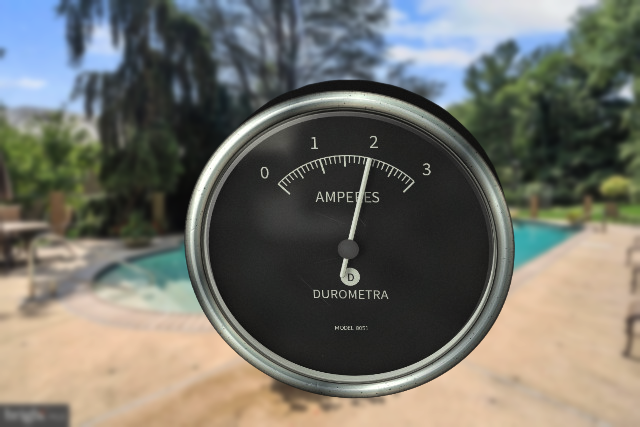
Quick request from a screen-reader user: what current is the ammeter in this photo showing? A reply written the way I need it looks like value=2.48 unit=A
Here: value=2 unit=A
